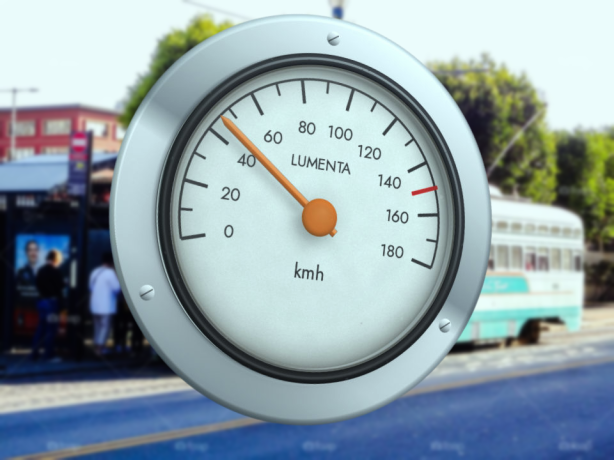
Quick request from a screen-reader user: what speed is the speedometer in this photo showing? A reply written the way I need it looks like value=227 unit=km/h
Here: value=45 unit=km/h
